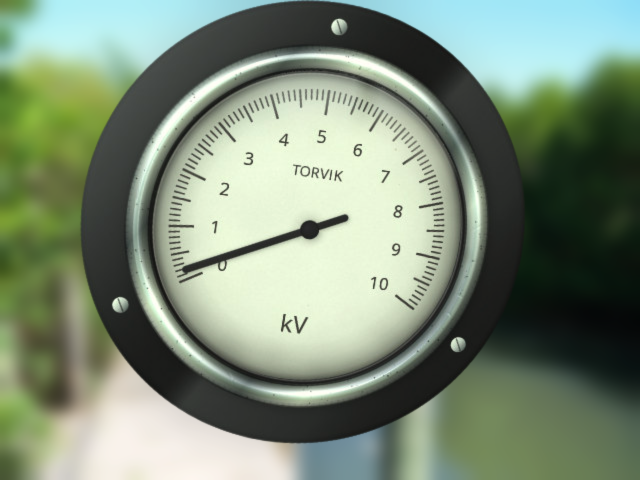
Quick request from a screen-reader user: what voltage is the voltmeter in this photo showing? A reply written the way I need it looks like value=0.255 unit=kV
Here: value=0.2 unit=kV
